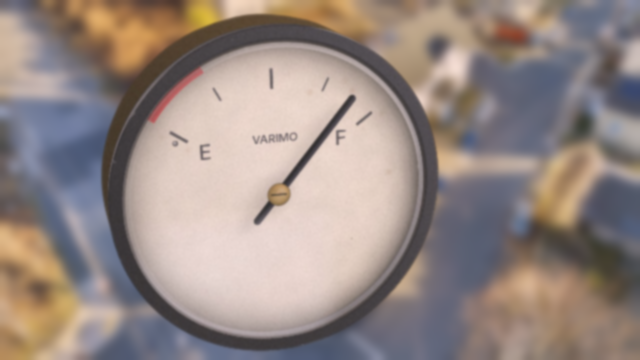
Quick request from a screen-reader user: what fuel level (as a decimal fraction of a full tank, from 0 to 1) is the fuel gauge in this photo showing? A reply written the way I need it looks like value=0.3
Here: value=0.875
